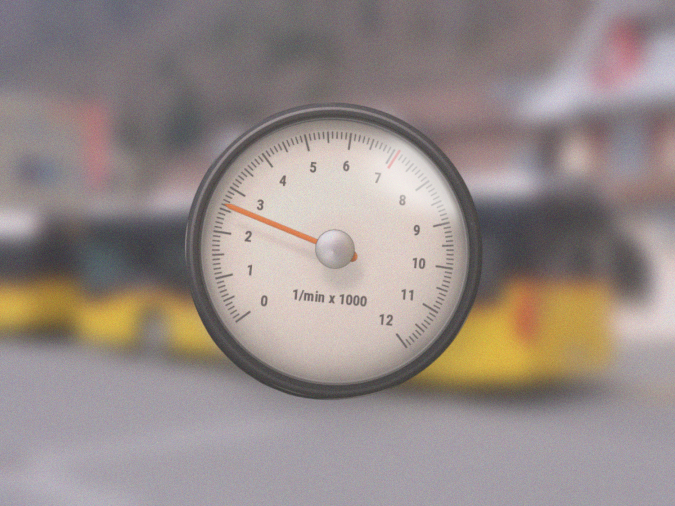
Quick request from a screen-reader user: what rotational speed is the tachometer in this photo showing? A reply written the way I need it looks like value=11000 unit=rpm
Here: value=2600 unit=rpm
